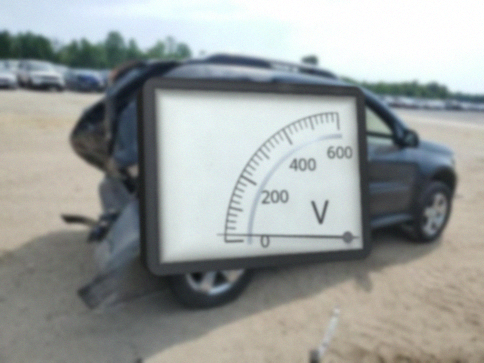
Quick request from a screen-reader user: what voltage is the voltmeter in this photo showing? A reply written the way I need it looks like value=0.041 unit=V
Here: value=20 unit=V
